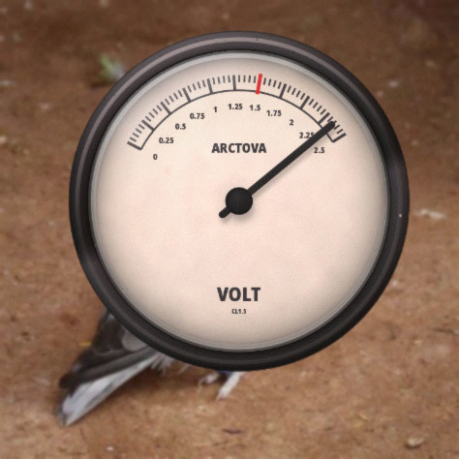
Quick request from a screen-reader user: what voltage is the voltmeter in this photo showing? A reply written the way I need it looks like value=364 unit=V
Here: value=2.35 unit=V
